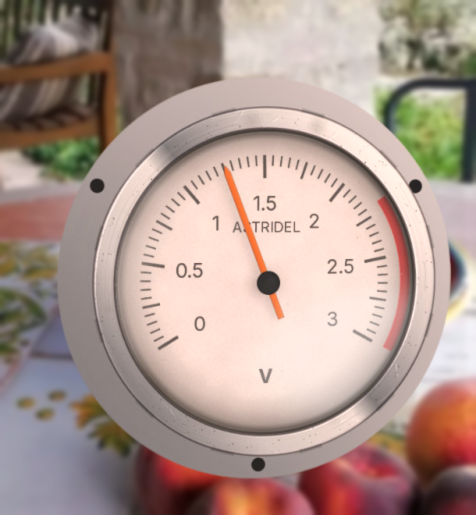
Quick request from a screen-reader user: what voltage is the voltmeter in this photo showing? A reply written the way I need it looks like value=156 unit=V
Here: value=1.25 unit=V
